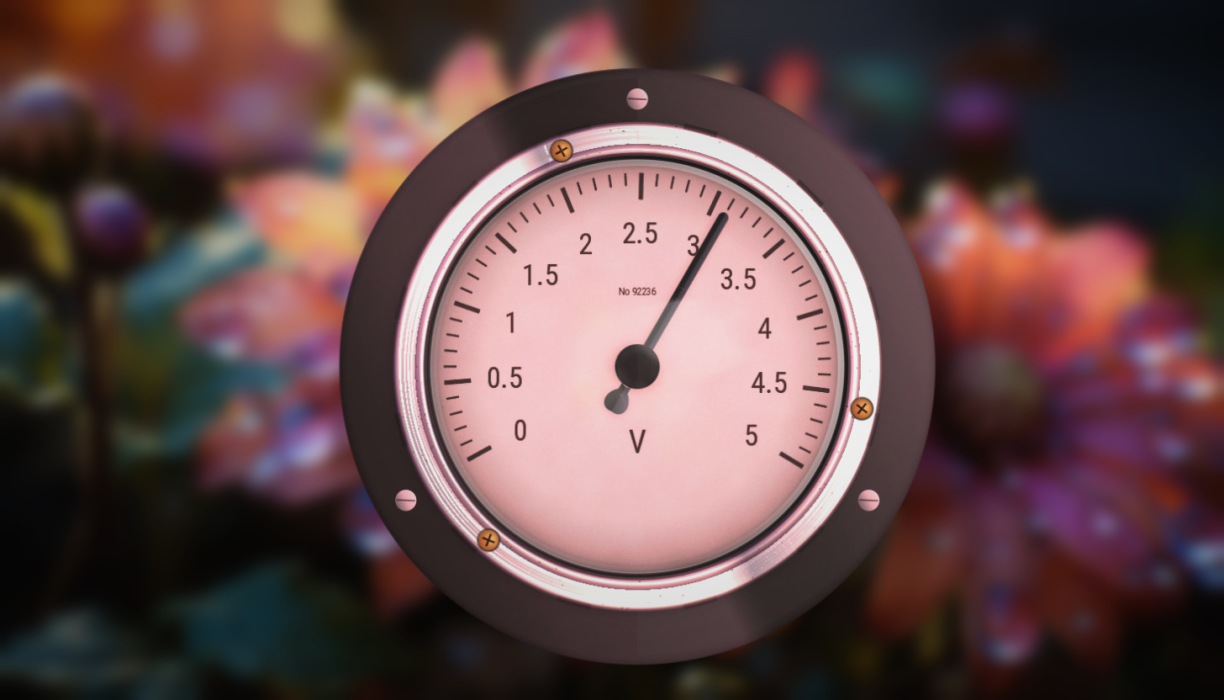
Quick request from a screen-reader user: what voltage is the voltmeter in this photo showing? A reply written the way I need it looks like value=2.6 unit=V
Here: value=3.1 unit=V
